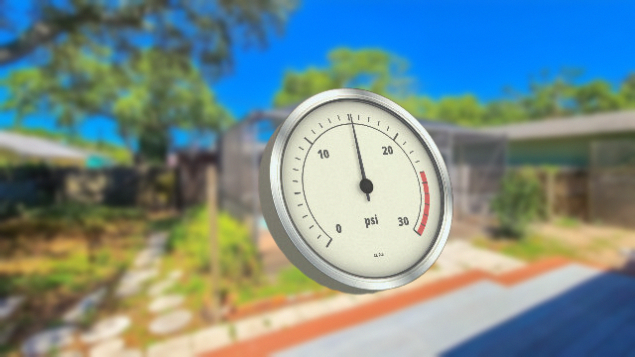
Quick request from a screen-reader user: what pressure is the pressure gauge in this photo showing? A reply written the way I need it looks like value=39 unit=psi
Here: value=15 unit=psi
